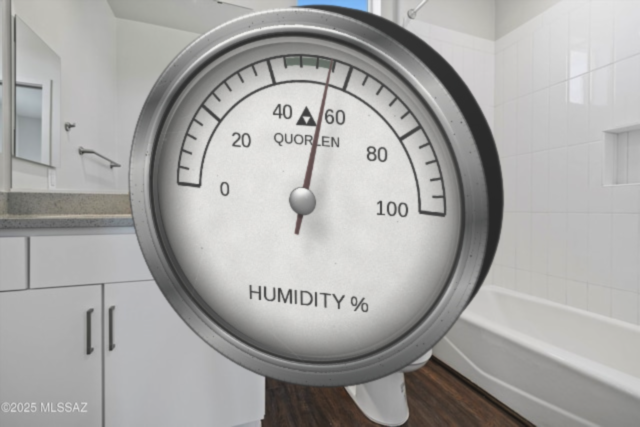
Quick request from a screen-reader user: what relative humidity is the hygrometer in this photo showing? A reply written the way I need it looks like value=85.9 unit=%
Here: value=56 unit=%
